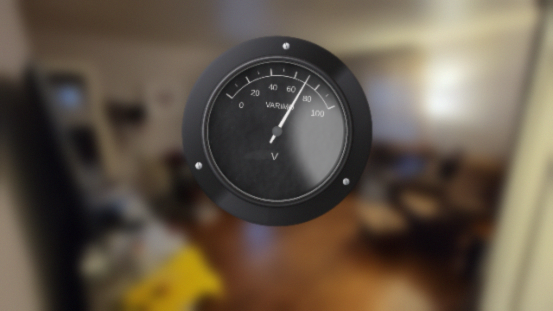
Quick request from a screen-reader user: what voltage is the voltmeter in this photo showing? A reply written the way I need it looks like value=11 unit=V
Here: value=70 unit=V
